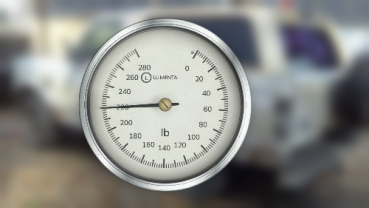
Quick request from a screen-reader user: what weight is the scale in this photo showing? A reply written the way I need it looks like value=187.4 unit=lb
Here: value=220 unit=lb
